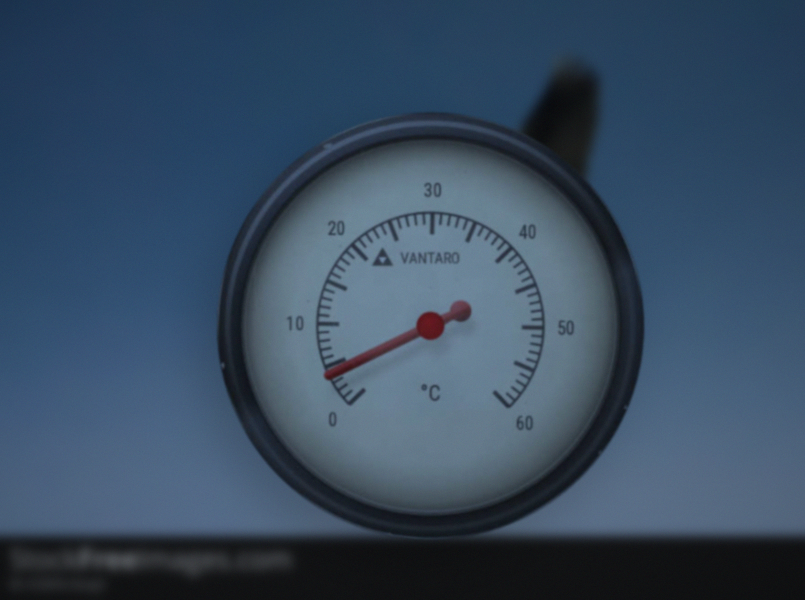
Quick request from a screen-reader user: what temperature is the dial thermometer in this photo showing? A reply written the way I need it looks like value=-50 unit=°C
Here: value=4 unit=°C
